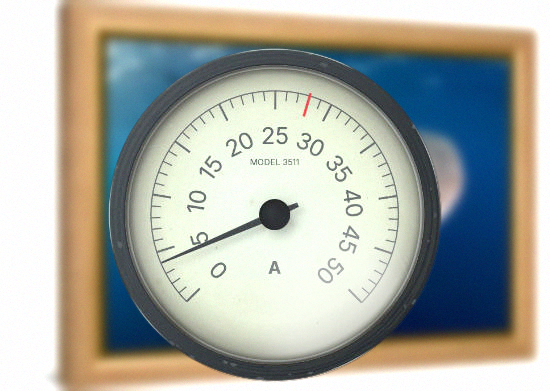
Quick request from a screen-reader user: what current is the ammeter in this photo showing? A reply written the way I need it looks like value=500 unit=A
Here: value=4 unit=A
